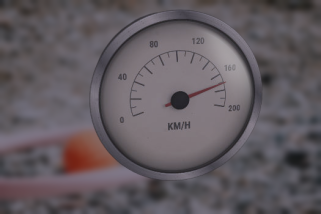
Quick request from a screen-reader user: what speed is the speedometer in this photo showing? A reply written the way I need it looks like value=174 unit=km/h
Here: value=170 unit=km/h
